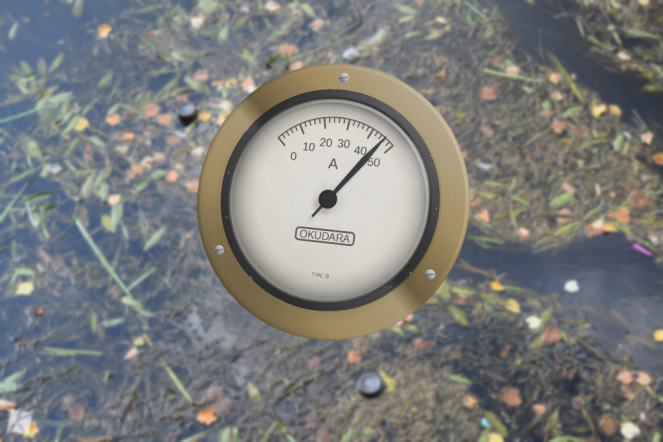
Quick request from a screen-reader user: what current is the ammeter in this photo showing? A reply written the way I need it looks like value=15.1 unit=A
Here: value=46 unit=A
